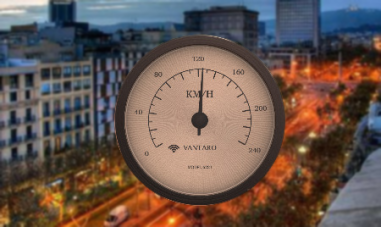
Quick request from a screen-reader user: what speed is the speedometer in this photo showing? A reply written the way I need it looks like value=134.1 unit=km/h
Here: value=125 unit=km/h
